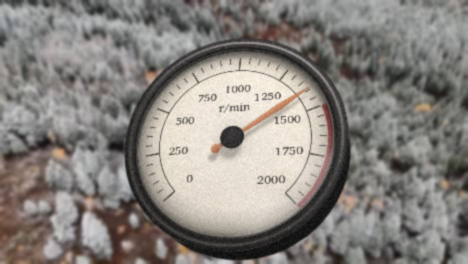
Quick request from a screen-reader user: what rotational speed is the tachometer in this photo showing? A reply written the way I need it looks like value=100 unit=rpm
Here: value=1400 unit=rpm
